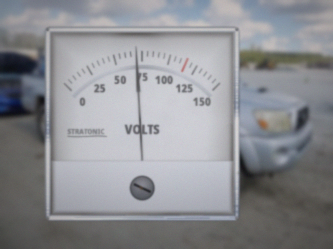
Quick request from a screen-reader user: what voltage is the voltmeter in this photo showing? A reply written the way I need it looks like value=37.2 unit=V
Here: value=70 unit=V
